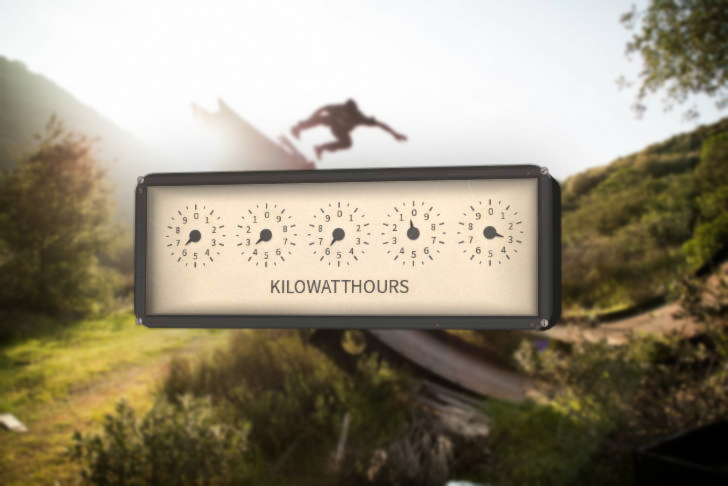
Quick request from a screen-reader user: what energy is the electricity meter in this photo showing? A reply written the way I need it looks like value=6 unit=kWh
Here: value=63603 unit=kWh
